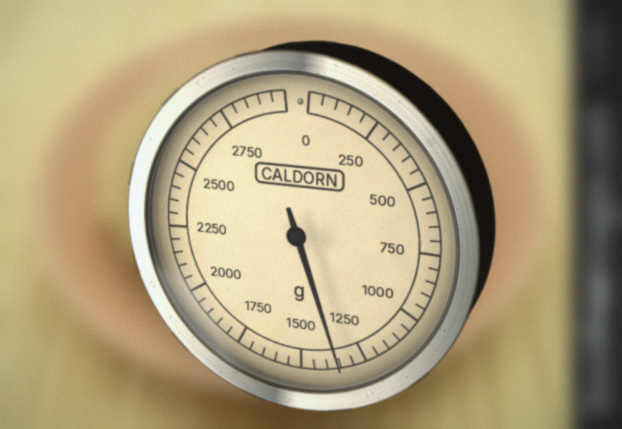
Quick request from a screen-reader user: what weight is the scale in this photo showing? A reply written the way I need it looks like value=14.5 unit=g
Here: value=1350 unit=g
